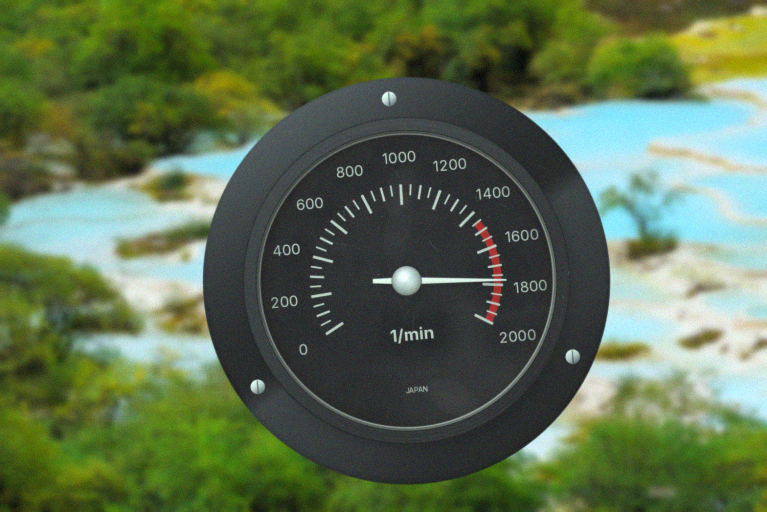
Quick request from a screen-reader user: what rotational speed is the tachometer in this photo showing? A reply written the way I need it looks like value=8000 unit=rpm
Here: value=1775 unit=rpm
